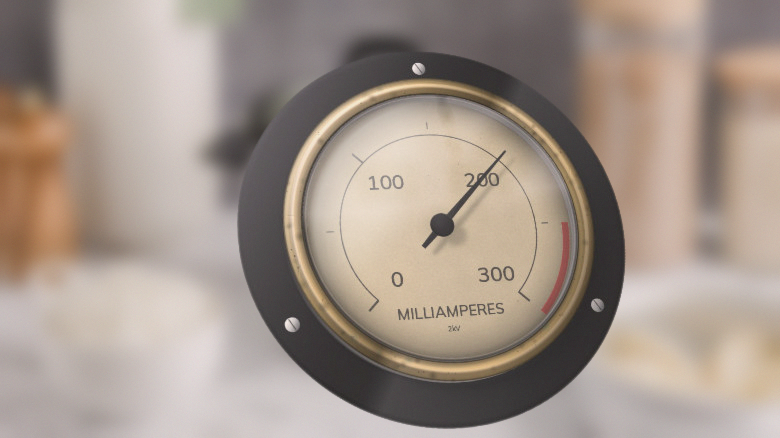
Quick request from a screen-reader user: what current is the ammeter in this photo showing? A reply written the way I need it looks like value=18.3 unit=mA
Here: value=200 unit=mA
